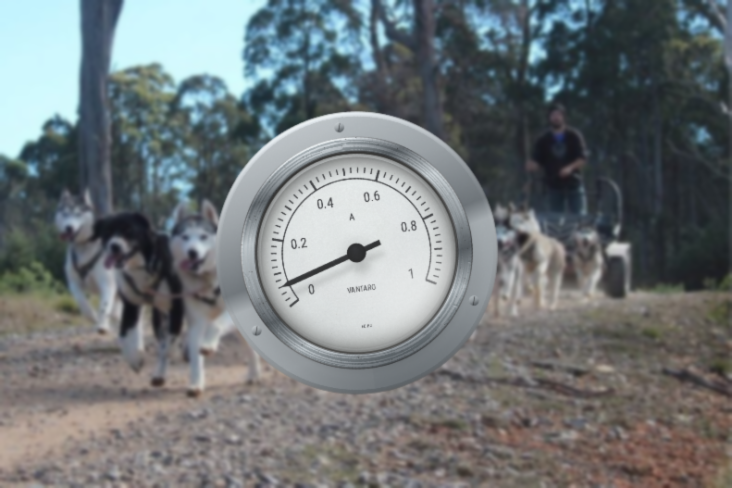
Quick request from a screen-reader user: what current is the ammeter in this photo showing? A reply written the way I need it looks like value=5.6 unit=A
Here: value=0.06 unit=A
